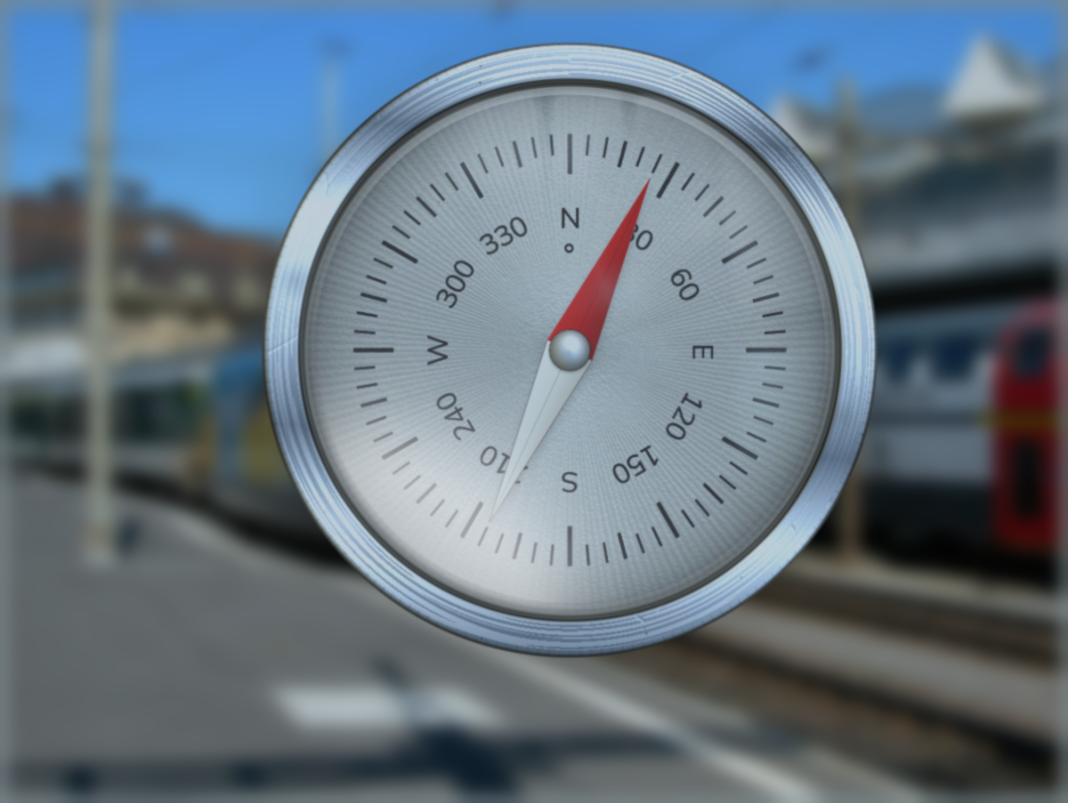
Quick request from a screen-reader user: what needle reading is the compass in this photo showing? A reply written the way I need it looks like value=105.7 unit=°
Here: value=25 unit=°
